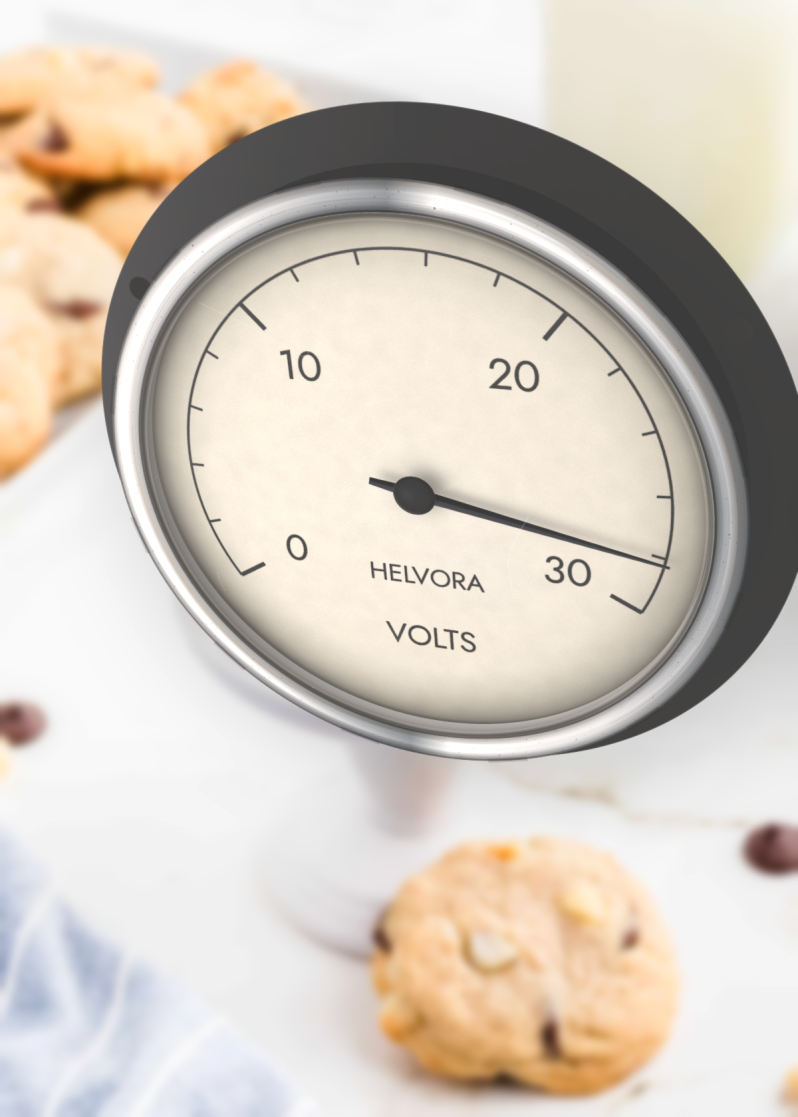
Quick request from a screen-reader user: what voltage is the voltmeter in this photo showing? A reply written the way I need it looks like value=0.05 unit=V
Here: value=28 unit=V
